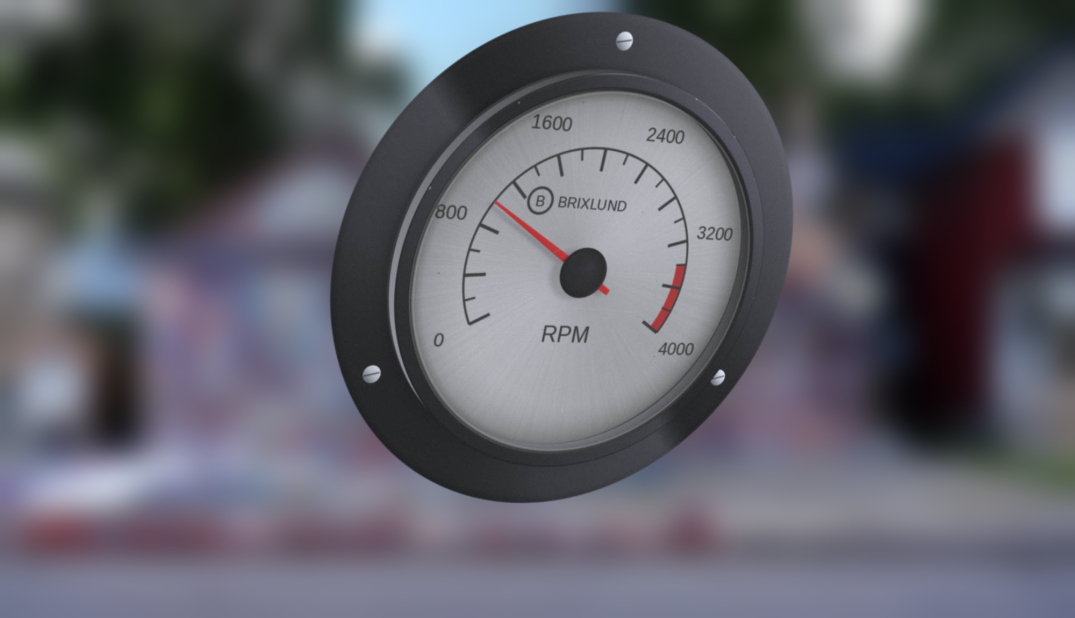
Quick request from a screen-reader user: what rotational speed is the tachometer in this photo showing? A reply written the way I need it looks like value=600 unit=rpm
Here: value=1000 unit=rpm
